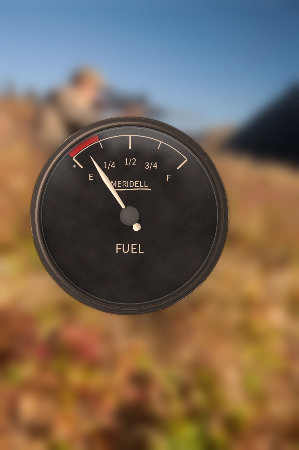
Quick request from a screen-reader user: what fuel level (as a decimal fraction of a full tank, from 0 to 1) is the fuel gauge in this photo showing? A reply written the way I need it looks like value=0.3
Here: value=0.125
